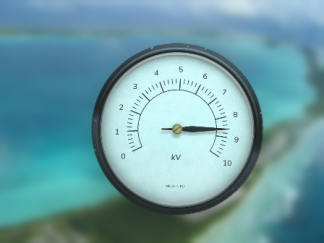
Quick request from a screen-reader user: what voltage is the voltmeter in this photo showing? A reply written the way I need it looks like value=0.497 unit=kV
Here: value=8.6 unit=kV
